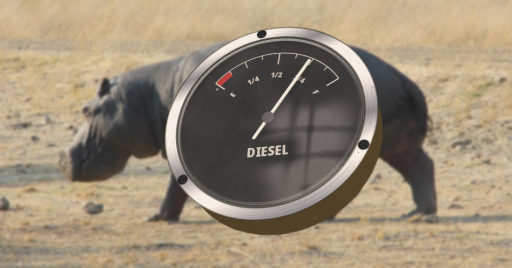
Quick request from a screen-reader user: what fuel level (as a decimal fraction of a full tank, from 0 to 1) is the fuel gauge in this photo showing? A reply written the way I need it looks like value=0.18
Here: value=0.75
